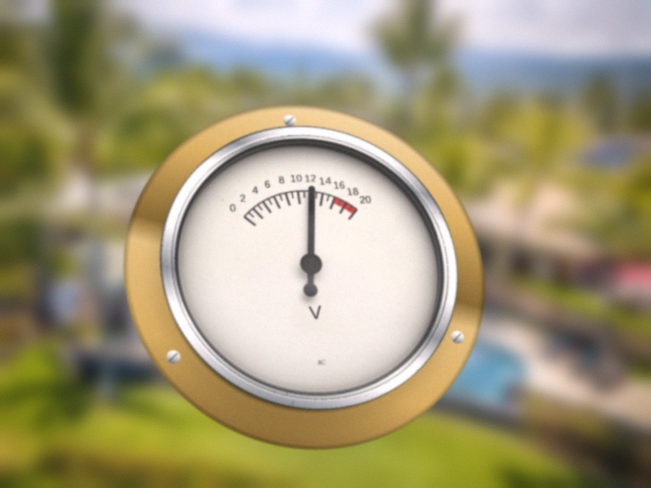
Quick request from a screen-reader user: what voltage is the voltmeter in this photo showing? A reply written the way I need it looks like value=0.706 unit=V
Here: value=12 unit=V
